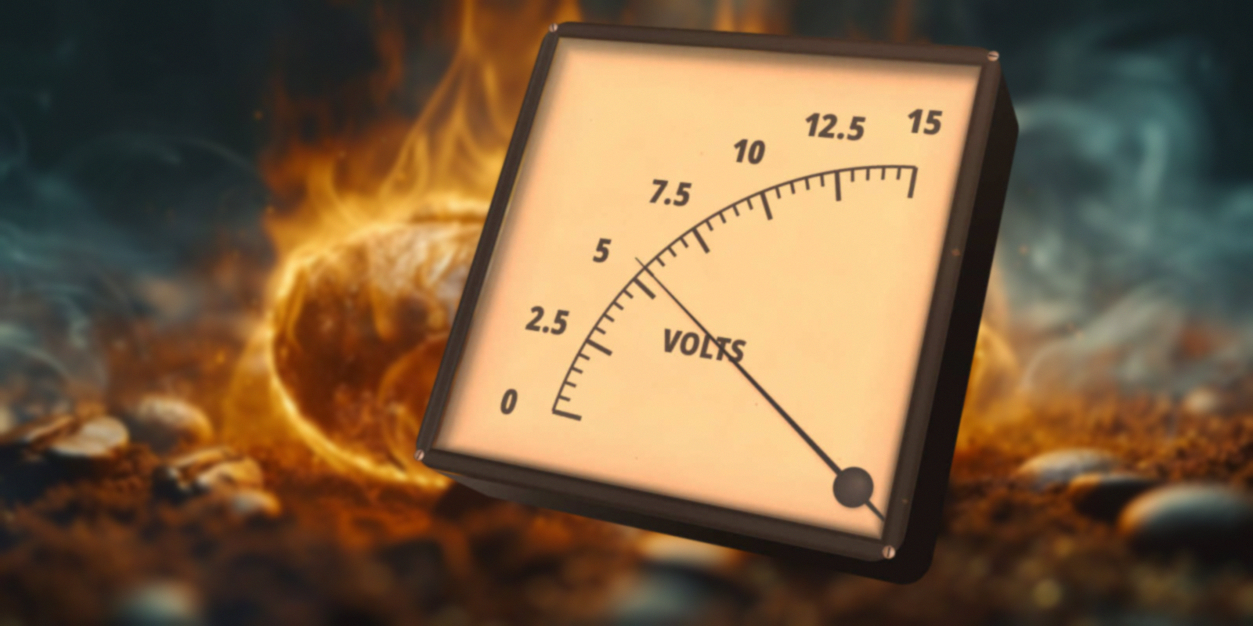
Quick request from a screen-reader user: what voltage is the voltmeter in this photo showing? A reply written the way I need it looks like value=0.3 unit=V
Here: value=5.5 unit=V
